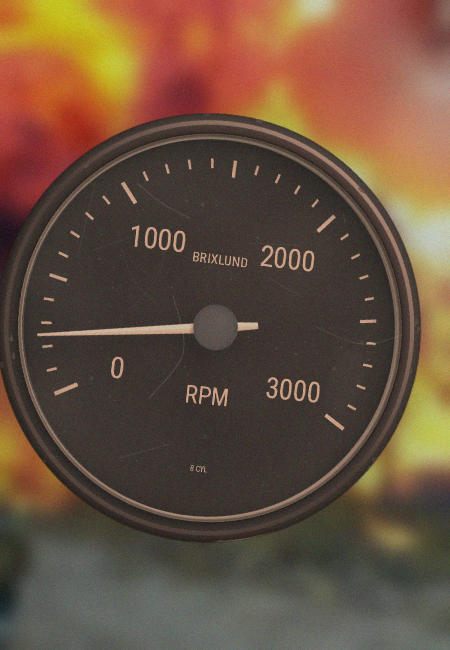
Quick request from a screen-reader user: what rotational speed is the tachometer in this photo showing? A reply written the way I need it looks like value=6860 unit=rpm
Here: value=250 unit=rpm
